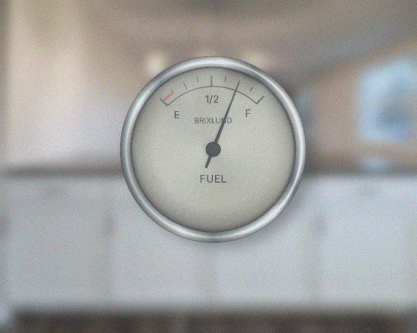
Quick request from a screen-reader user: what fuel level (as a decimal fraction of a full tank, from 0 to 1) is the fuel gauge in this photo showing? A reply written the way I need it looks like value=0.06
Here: value=0.75
